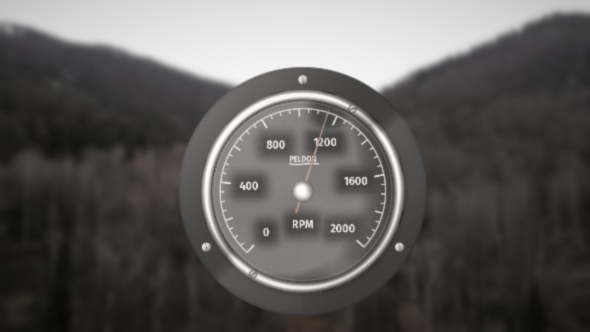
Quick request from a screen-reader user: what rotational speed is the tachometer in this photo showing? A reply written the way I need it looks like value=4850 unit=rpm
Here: value=1150 unit=rpm
